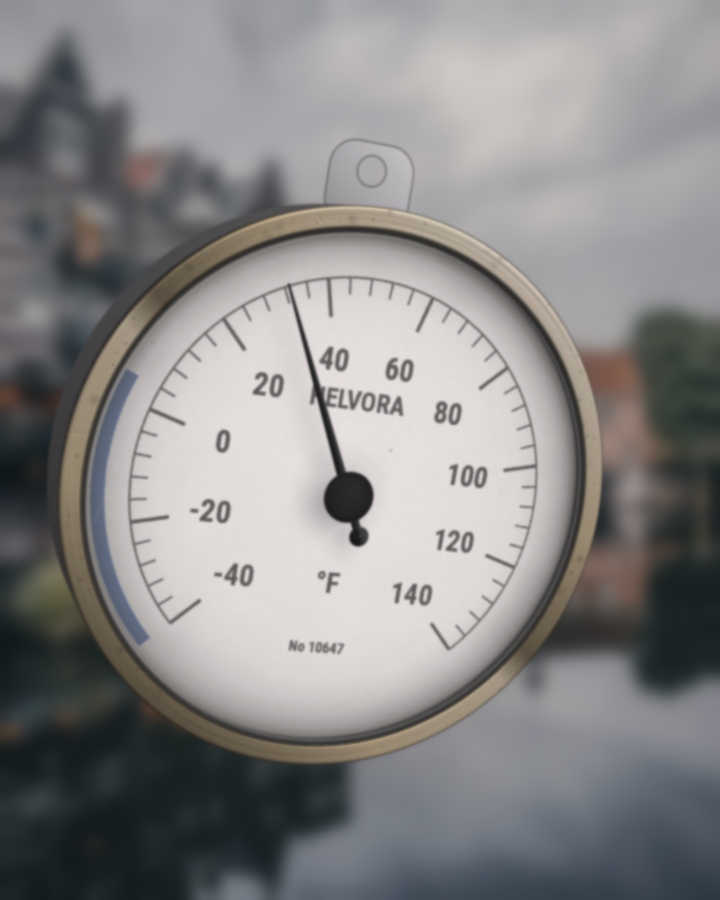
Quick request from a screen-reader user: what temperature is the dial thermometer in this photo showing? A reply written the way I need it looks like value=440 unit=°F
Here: value=32 unit=°F
